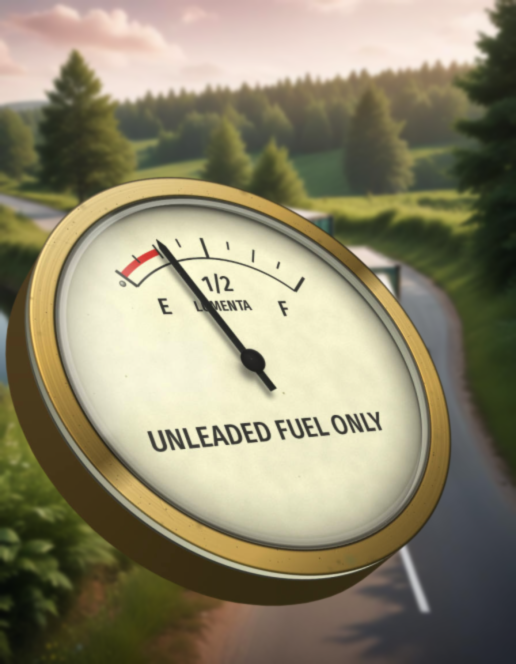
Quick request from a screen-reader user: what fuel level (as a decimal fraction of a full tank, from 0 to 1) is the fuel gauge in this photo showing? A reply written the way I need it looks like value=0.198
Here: value=0.25
